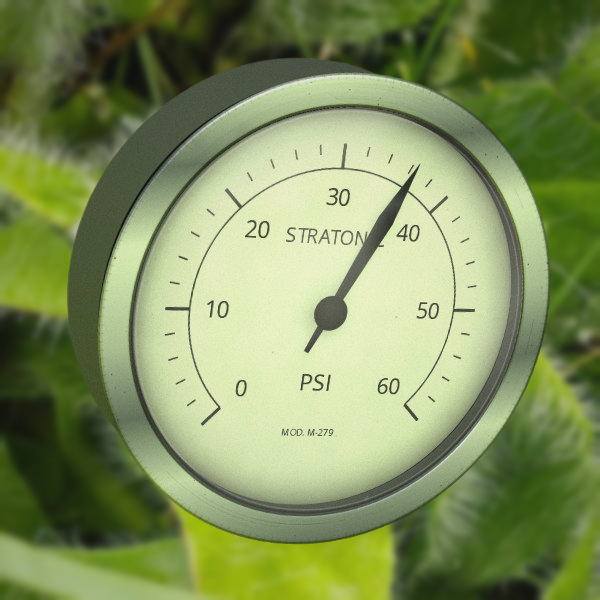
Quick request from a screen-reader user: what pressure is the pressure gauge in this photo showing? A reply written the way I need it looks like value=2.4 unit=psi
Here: value=36 unit=psi
